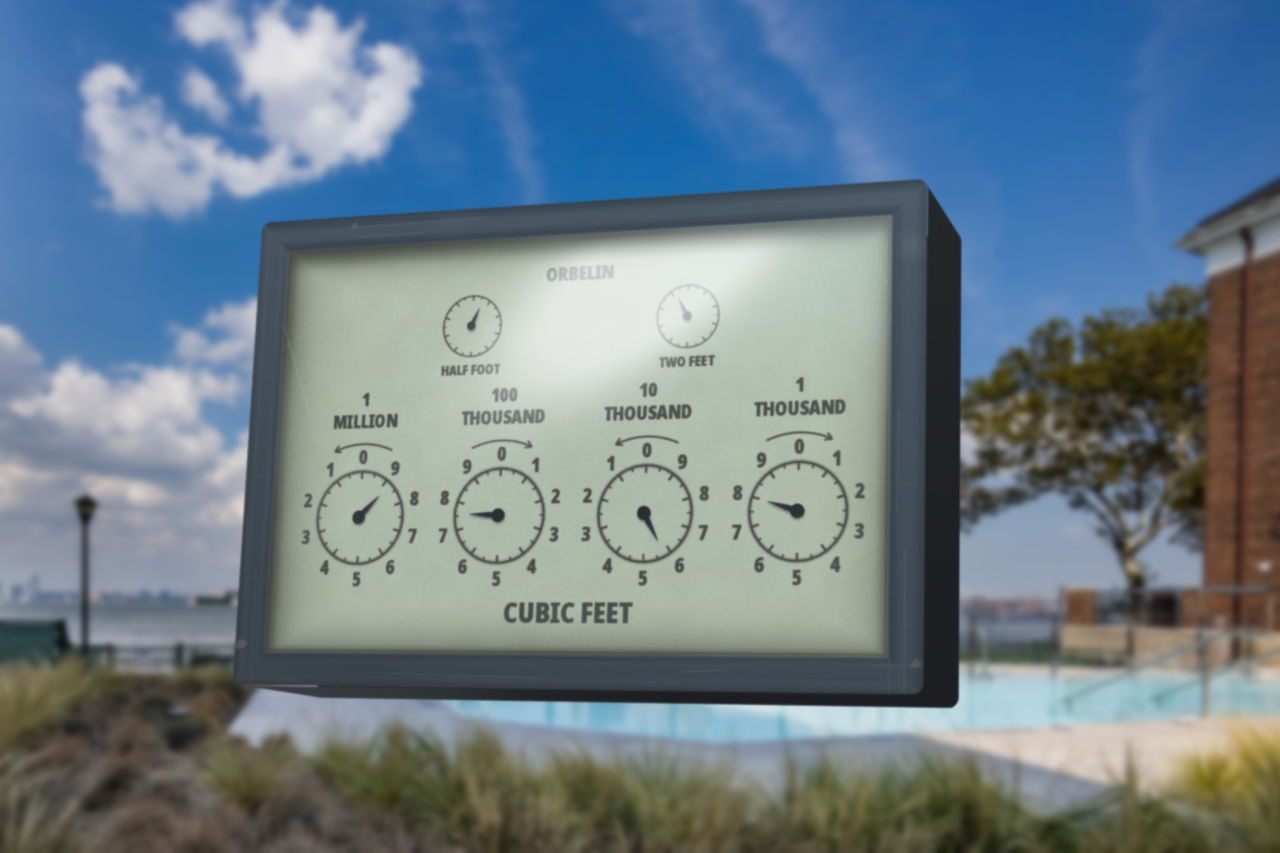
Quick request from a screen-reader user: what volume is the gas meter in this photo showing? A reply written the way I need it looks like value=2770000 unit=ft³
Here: value=875800 unit=ft³
